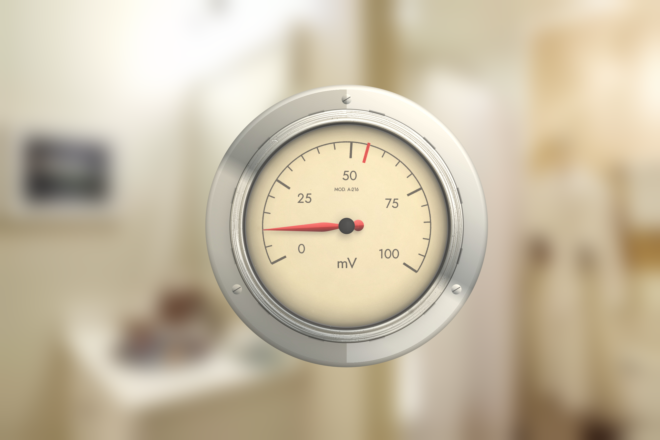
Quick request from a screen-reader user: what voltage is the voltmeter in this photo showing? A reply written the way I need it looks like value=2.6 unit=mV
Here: value=10 unit=mV
